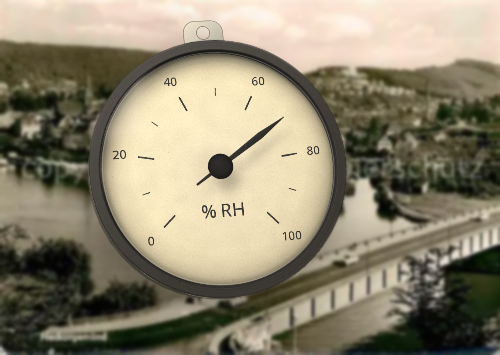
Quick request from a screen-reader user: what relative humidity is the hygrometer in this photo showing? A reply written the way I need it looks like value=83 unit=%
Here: value=70 unit=%
